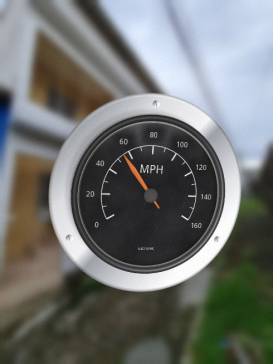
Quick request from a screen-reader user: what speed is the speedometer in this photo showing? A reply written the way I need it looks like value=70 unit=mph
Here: value=55 unit=mph
